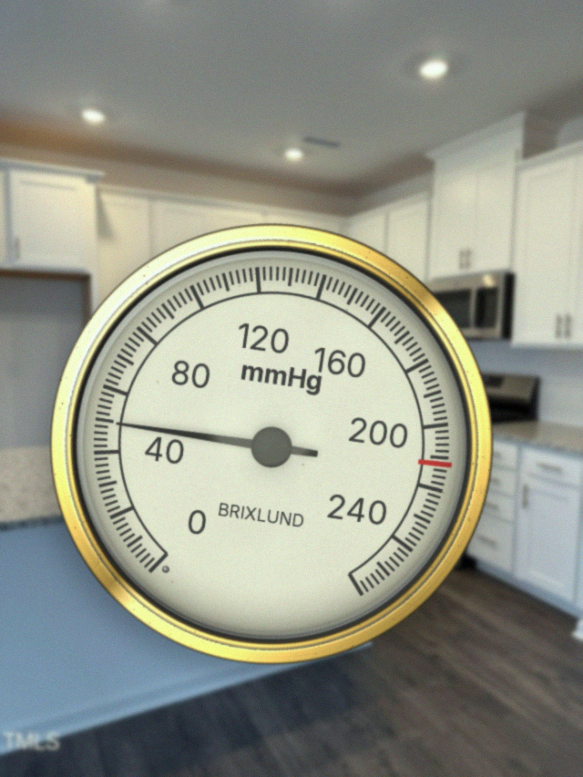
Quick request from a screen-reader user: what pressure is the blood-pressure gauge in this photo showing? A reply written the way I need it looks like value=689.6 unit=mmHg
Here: value=50 unit=mmHg
